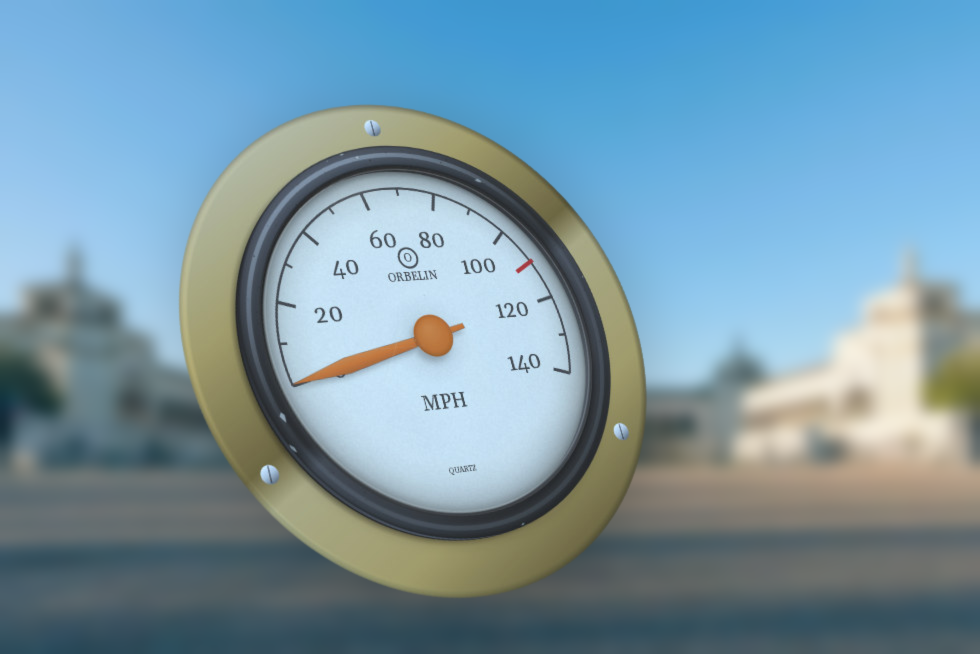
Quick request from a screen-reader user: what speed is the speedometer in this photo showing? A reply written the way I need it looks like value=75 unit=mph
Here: value=0 unit=mph
